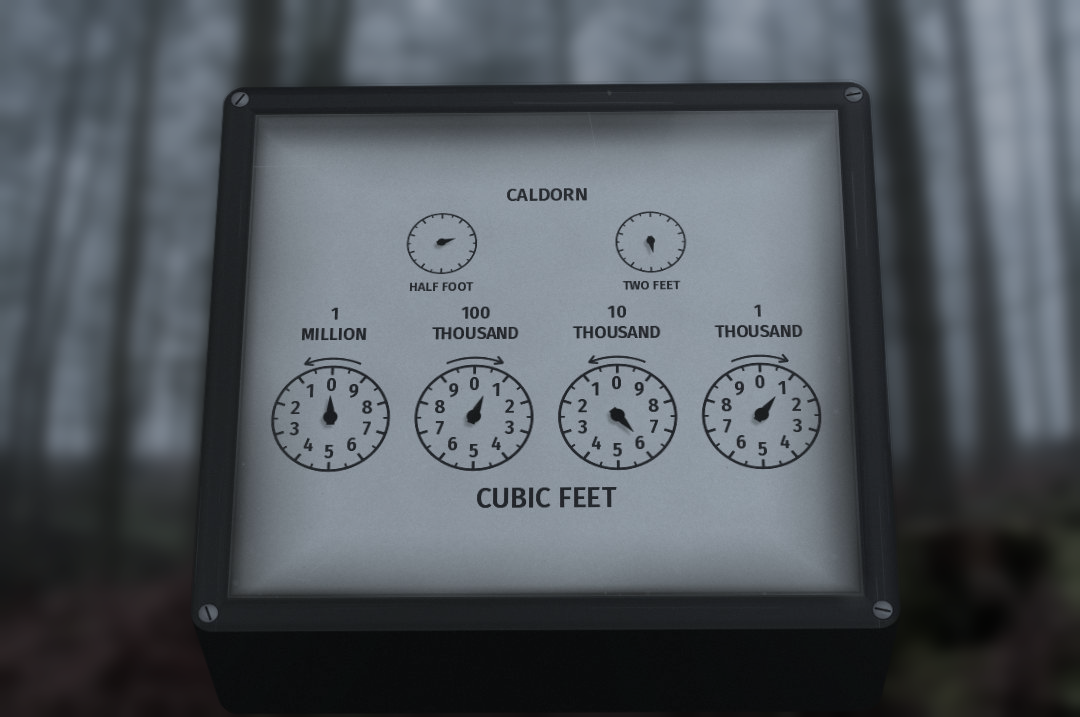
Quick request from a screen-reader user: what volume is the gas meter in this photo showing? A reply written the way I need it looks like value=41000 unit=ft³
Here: value=6100 unit=ft³
